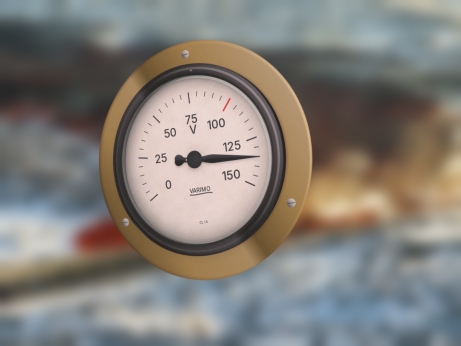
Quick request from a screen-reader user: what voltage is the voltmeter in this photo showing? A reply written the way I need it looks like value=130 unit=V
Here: value=135 unit=V
